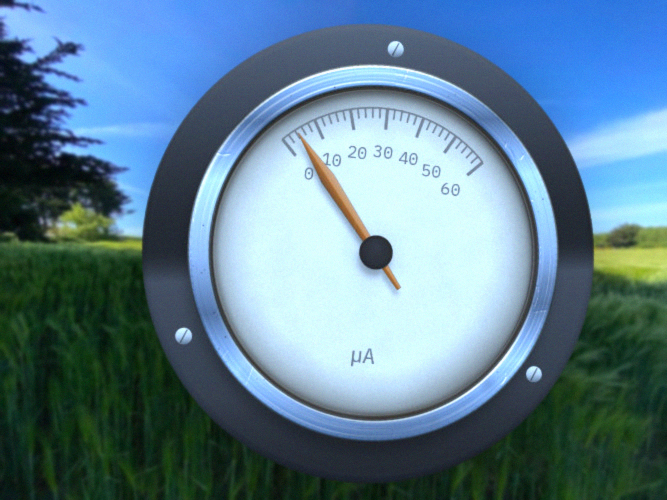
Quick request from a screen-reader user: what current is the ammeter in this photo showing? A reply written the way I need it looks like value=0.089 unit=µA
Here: value=4 unit=µA
